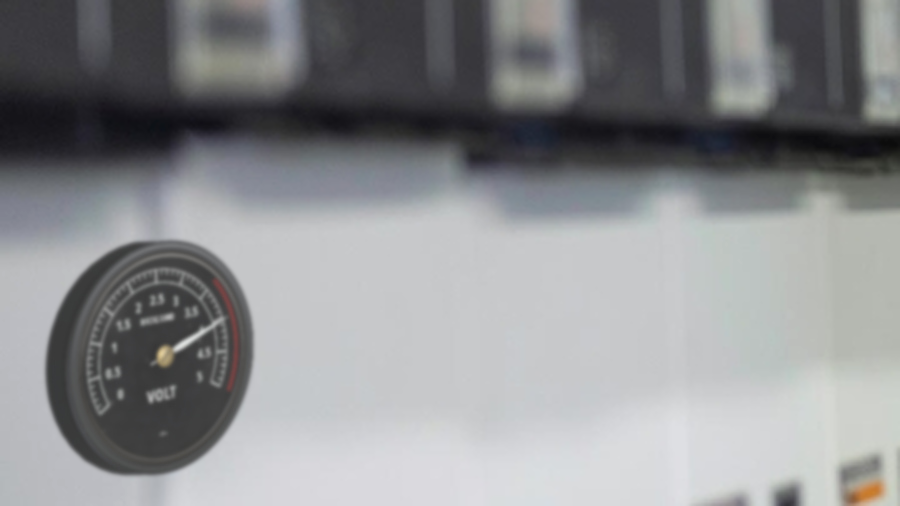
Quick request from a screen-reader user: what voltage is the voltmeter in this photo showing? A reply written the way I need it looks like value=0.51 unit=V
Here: value=4 unit=V
